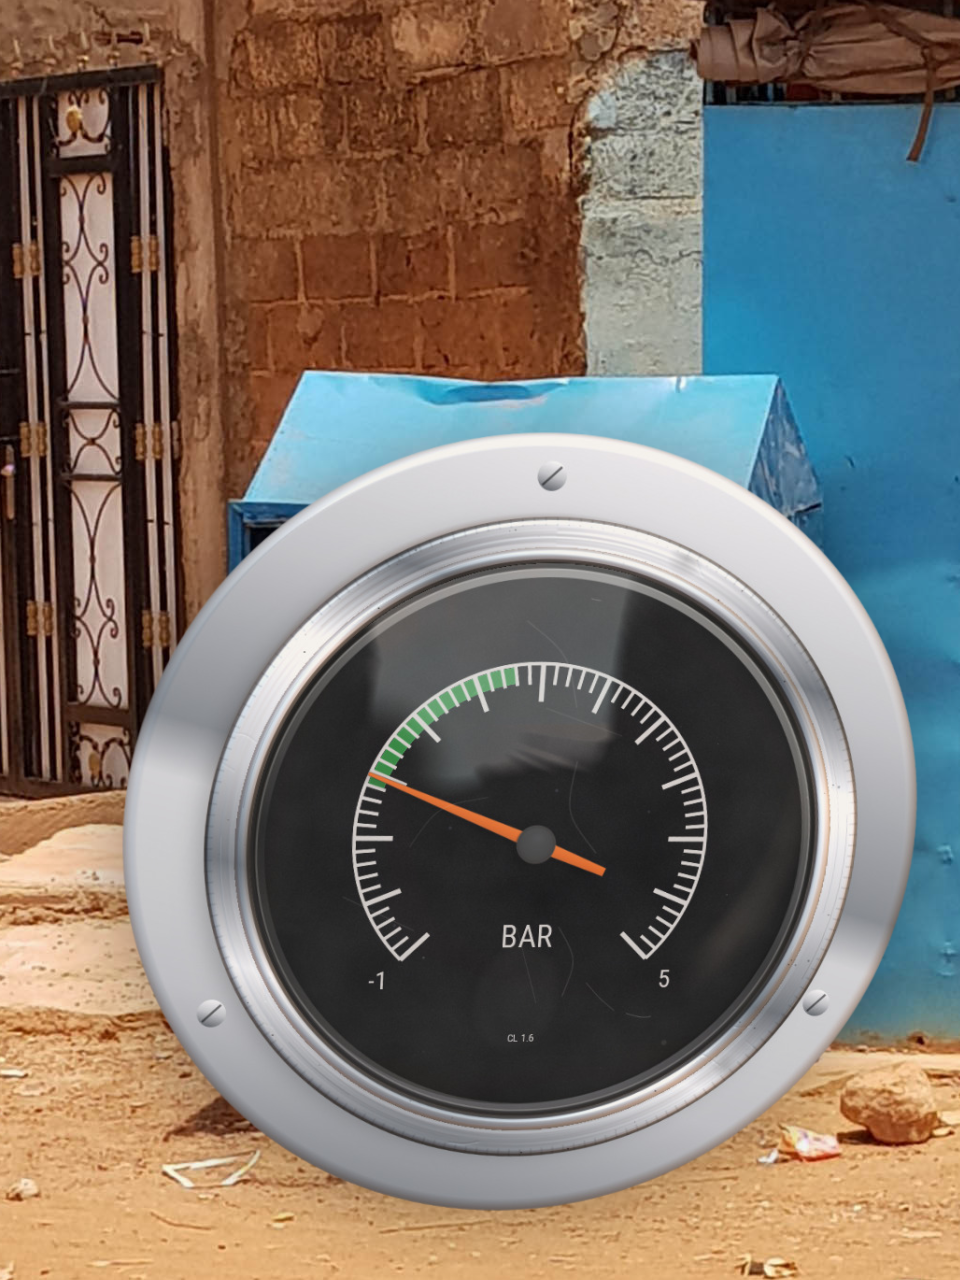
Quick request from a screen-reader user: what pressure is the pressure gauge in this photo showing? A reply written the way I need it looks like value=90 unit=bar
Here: value=0.5 unit=bar
